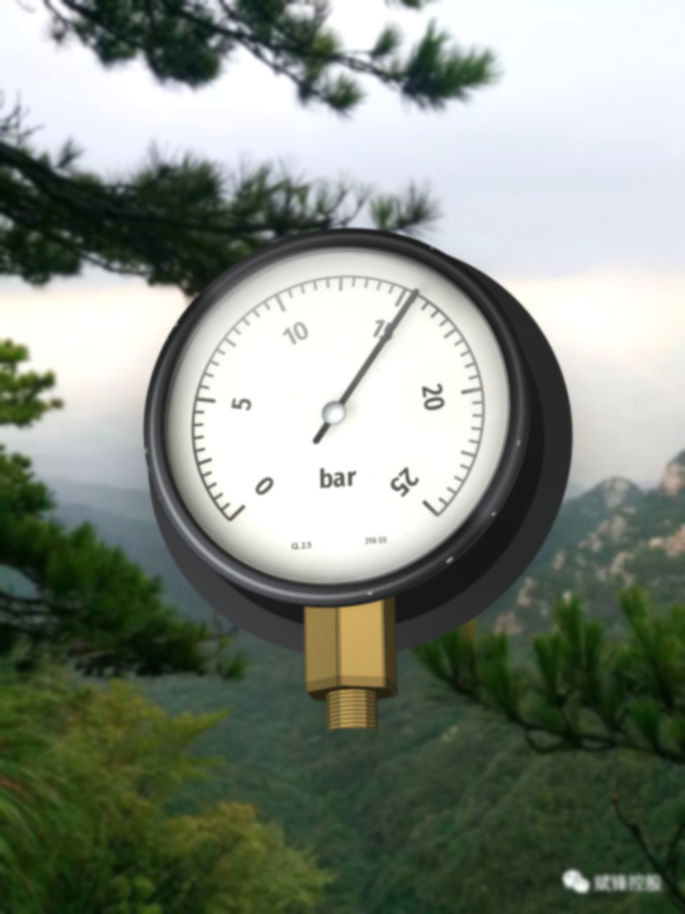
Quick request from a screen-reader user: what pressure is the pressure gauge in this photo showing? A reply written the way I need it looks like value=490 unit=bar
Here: value=15.5 unit=bar
